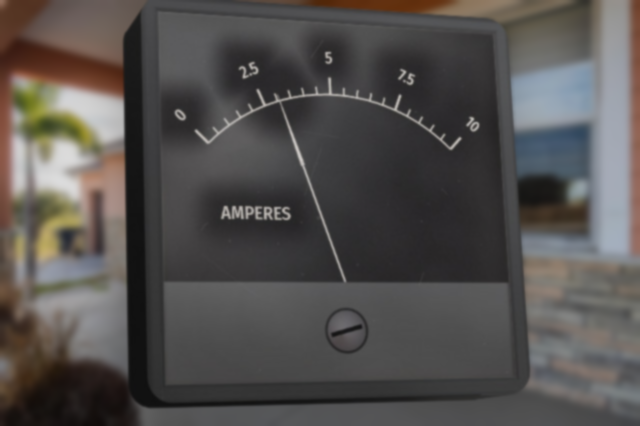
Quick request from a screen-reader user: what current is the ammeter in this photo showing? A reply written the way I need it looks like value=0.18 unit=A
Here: value=3 unit=A
